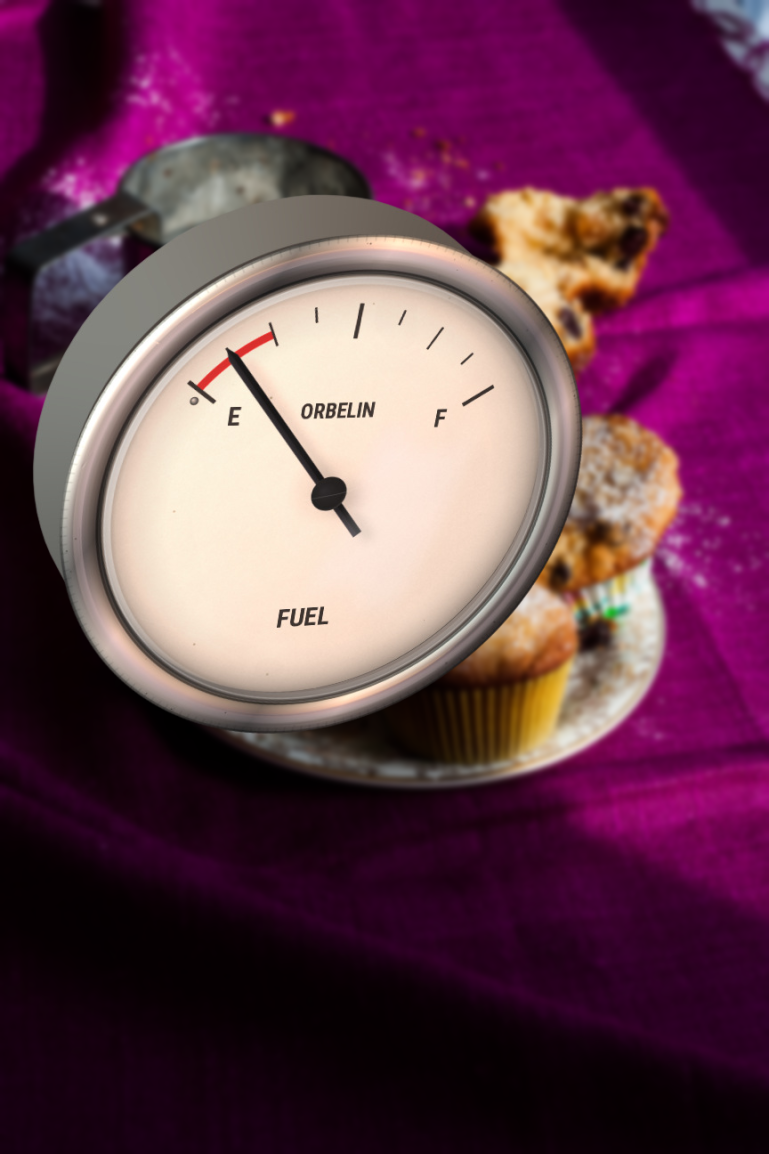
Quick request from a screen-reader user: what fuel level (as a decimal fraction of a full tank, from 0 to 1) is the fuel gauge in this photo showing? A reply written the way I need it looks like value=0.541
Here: value=0.125
